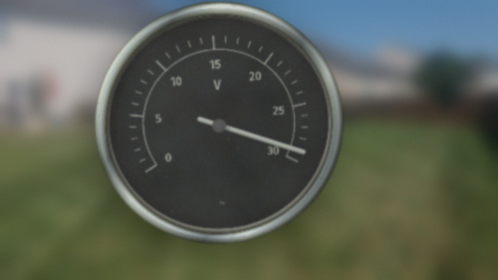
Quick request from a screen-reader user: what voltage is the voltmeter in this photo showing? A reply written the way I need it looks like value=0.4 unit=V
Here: value=29 unit=V
